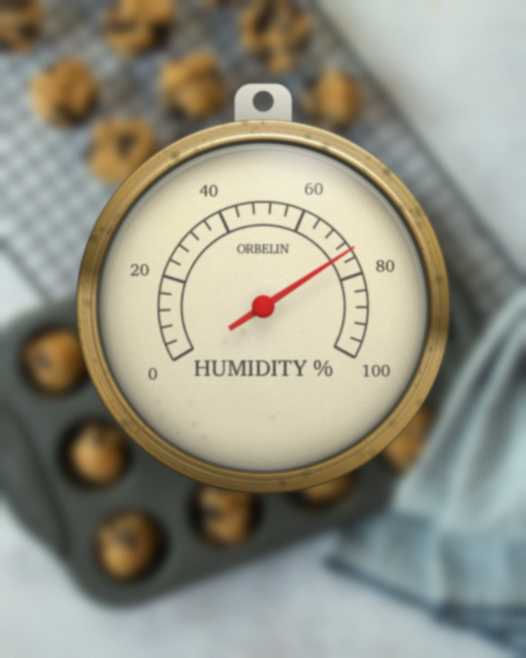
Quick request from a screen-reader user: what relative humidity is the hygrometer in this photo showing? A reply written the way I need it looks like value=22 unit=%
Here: value=74 unit=%
